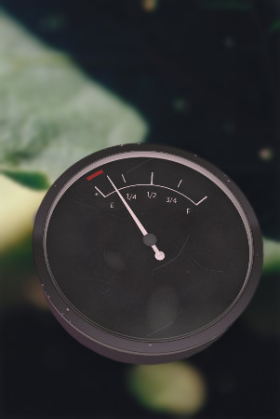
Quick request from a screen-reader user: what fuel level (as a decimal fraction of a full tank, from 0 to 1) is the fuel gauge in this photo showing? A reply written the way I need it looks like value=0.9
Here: value=0.125
